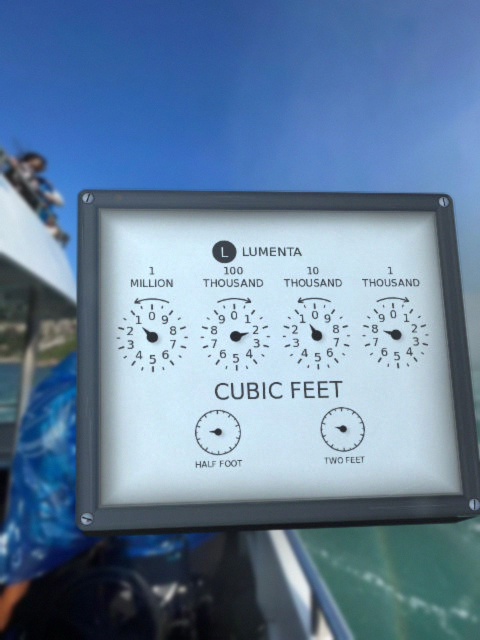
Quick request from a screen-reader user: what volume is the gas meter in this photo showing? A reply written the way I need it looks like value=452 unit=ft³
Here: value=120800 unit=ft³
